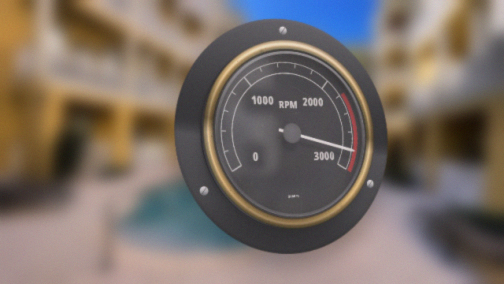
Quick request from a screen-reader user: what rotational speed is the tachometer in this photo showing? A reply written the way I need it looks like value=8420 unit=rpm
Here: value=2800 unit=rpm
